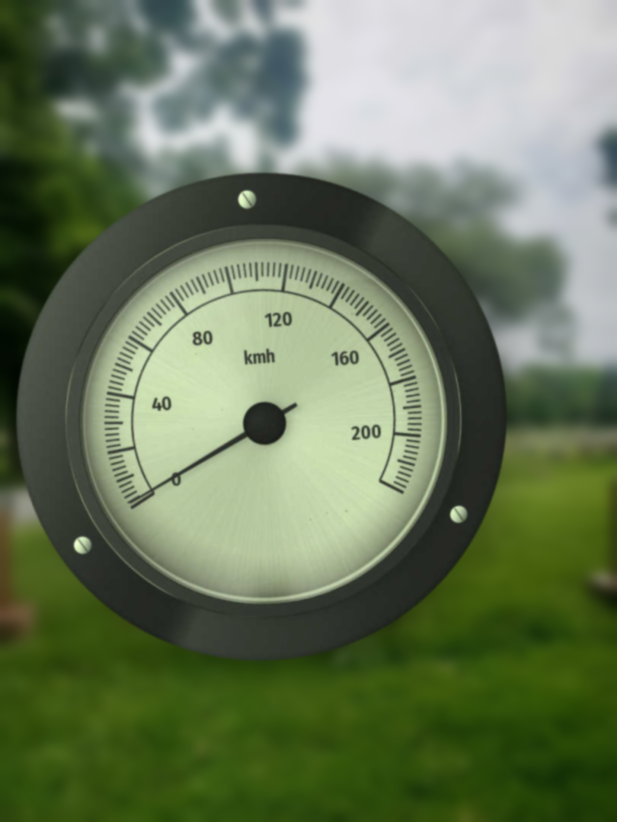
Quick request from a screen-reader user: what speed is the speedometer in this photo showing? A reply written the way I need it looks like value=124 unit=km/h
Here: value=2 unit=km/h
